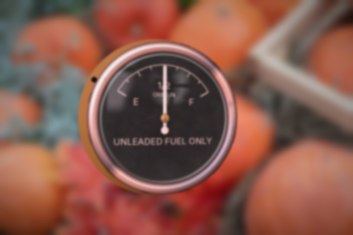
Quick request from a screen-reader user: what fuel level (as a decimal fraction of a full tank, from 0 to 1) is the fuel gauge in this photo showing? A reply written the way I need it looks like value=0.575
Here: value=0.5
